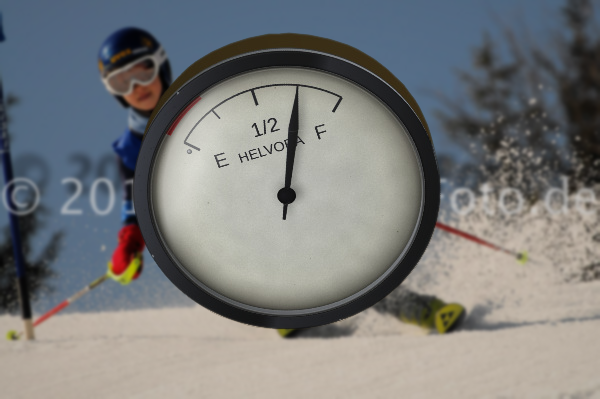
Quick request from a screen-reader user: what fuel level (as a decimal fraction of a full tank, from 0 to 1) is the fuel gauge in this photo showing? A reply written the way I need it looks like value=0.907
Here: value=0.75
